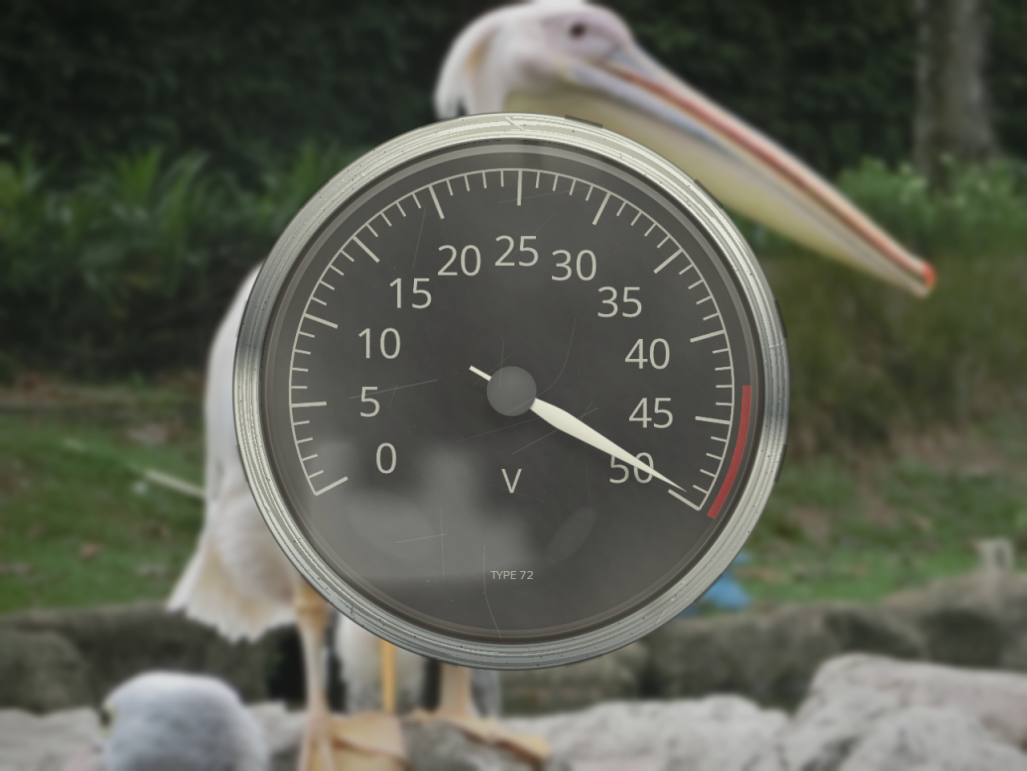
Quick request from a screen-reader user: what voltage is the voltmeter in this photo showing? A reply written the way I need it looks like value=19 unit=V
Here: value=49.5 unit=V
